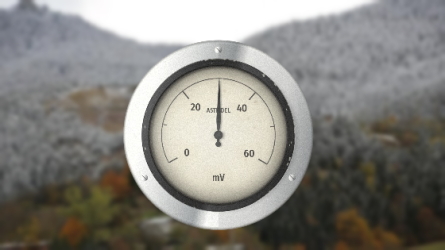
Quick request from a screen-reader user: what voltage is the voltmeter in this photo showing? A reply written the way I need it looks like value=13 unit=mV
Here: value=30 unit=mV
